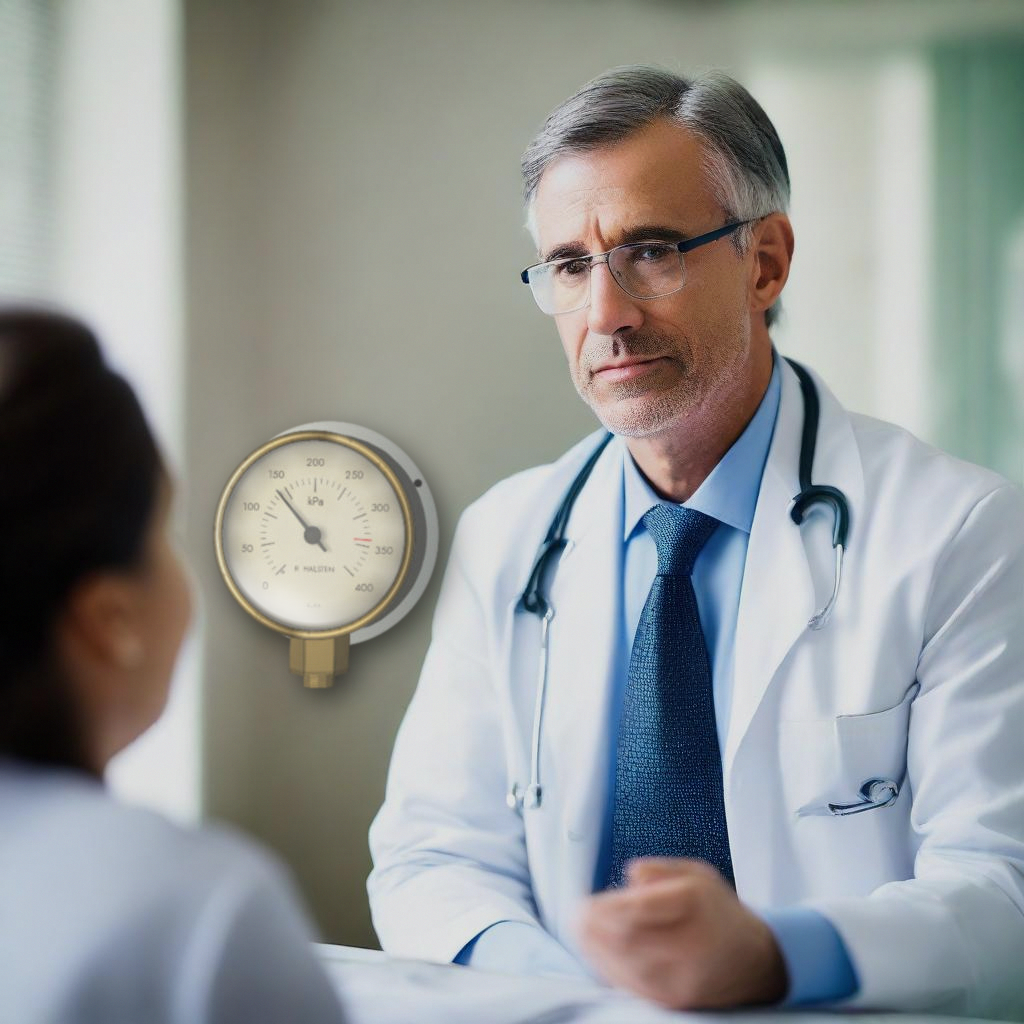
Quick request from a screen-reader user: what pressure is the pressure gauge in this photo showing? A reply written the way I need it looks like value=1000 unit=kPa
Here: value=140 unit=kPa
